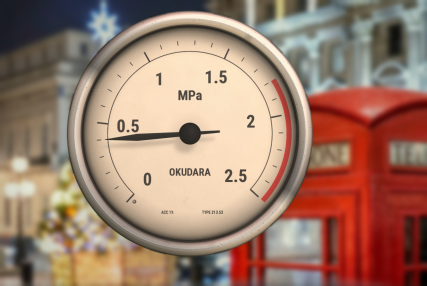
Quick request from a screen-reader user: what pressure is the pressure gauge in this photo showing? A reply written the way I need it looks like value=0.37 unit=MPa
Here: value=0.4 unit=MPa
